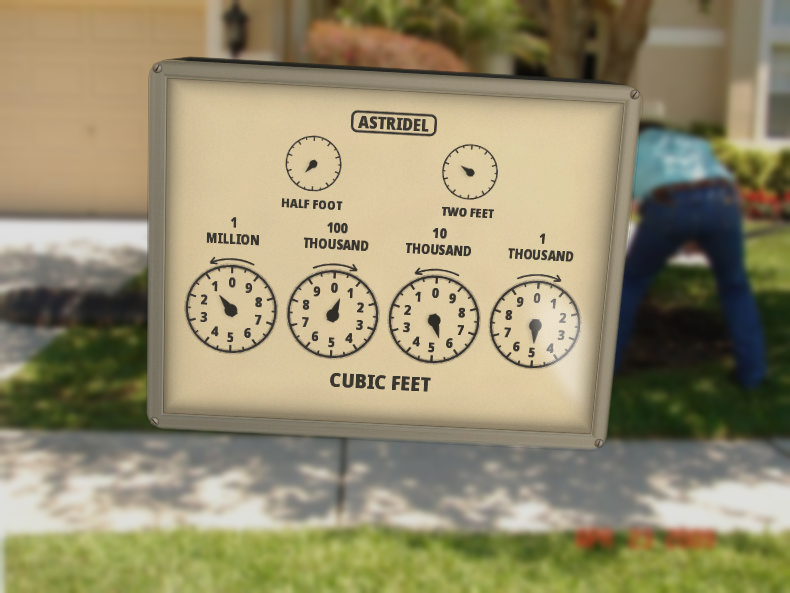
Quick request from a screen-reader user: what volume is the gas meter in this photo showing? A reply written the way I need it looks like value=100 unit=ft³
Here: value=105500 unit=ft³
